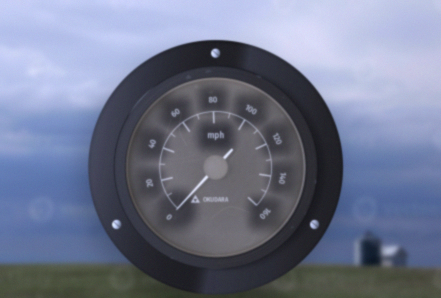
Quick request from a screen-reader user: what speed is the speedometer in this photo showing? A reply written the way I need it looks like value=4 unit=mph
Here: value=0 unit=mph
